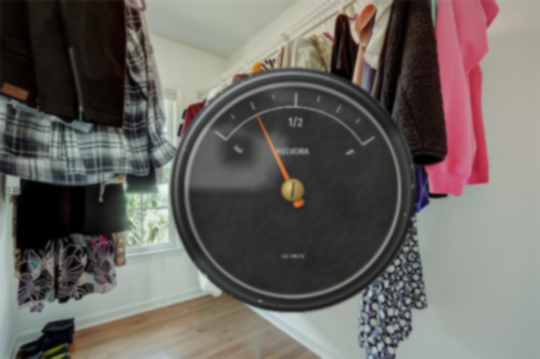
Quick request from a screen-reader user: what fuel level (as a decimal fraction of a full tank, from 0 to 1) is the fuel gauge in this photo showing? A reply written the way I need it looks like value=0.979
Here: value=0.25
